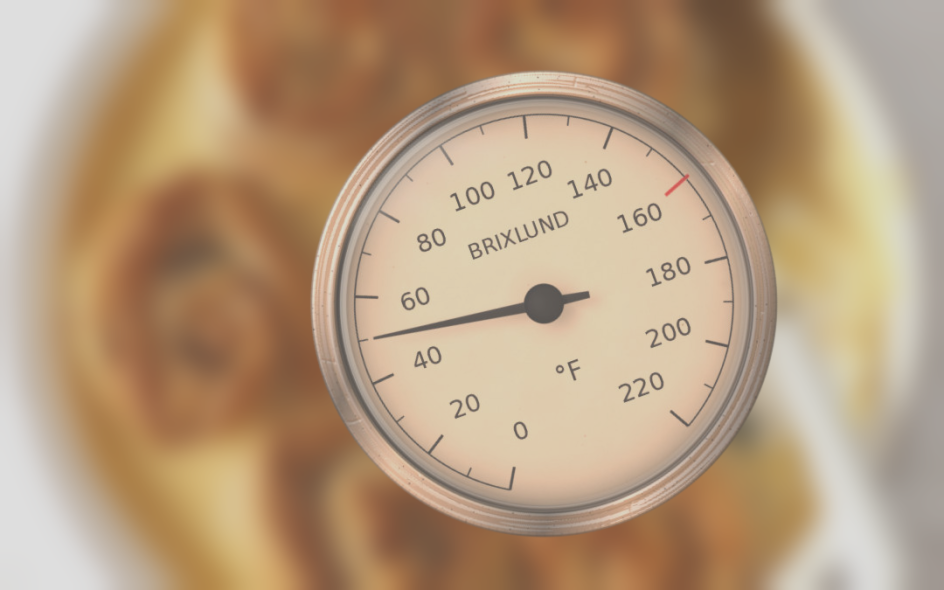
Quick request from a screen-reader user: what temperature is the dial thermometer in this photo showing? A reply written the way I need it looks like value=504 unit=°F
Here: value=50 unit=°F
